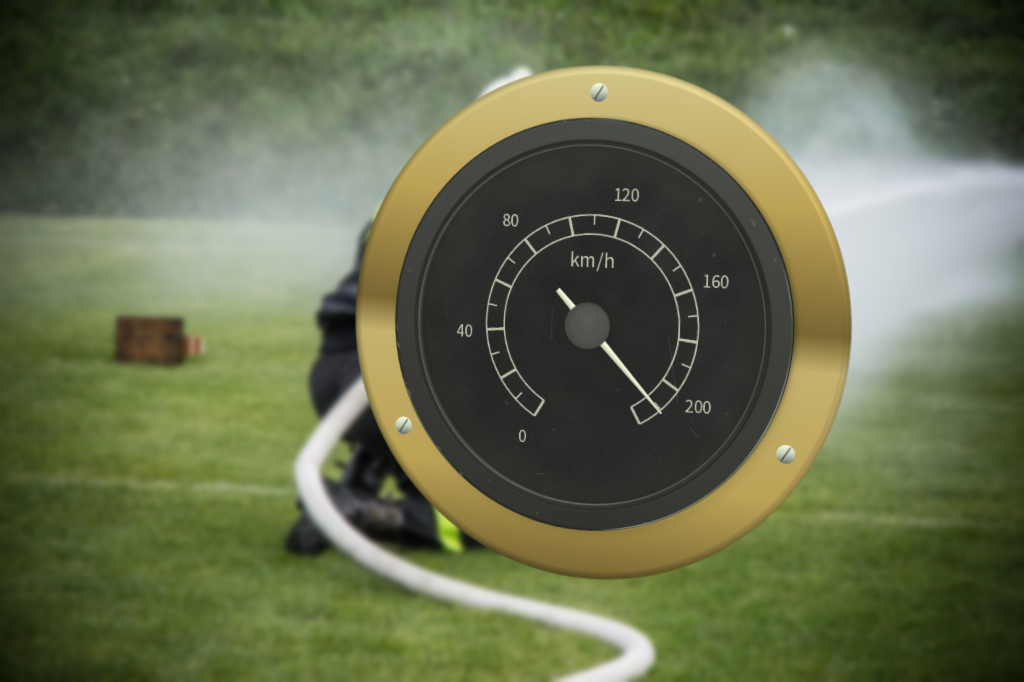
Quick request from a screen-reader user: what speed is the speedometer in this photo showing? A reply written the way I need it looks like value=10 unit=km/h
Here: value=210 unit=km/h
